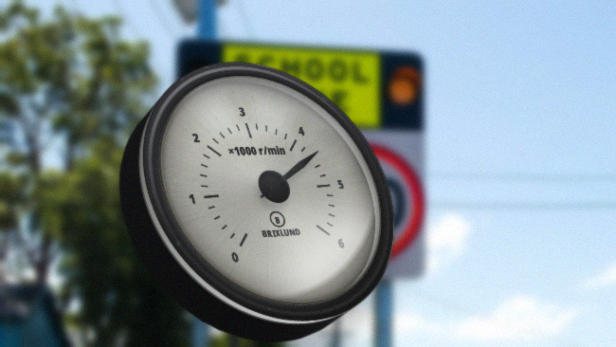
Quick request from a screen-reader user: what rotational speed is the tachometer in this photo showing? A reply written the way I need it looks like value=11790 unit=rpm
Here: value=4400 unit=rpm
